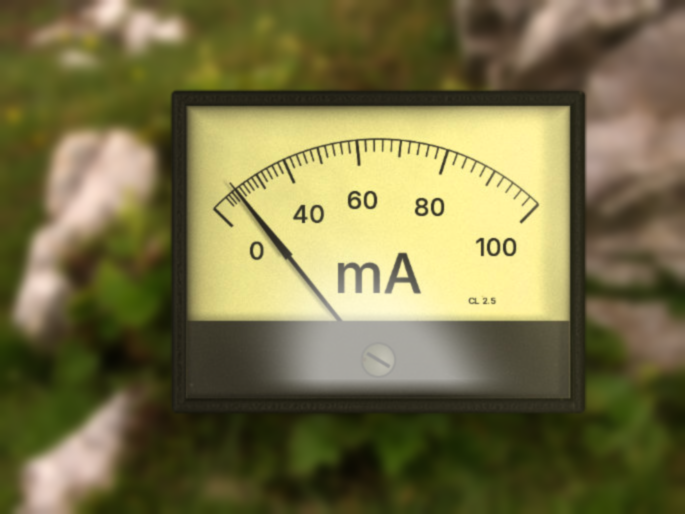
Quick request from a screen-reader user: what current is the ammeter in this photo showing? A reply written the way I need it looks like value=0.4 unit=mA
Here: value=20 unit=mA
